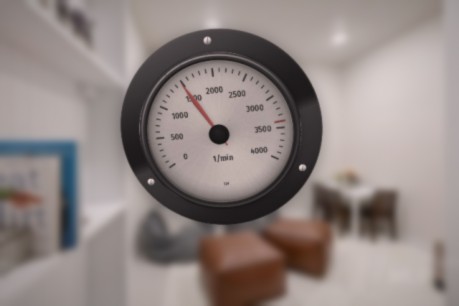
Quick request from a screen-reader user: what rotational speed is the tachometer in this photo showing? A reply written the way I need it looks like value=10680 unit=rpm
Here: value=1500 unit=rpm
